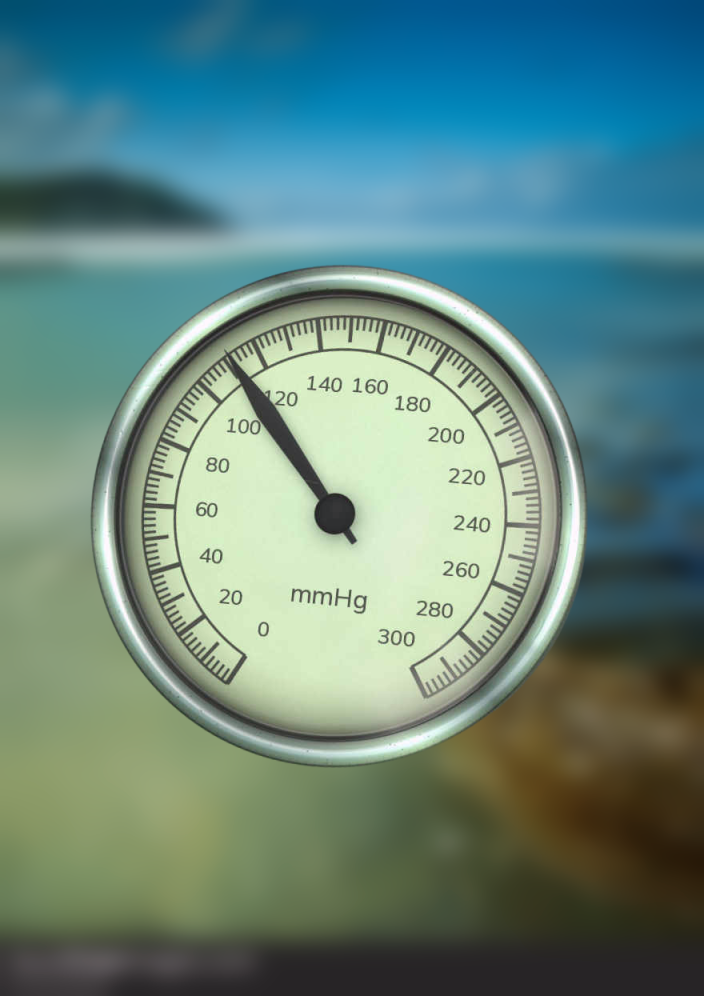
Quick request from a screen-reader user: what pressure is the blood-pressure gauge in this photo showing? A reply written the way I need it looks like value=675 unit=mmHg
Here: value=112 unit=mmHg
